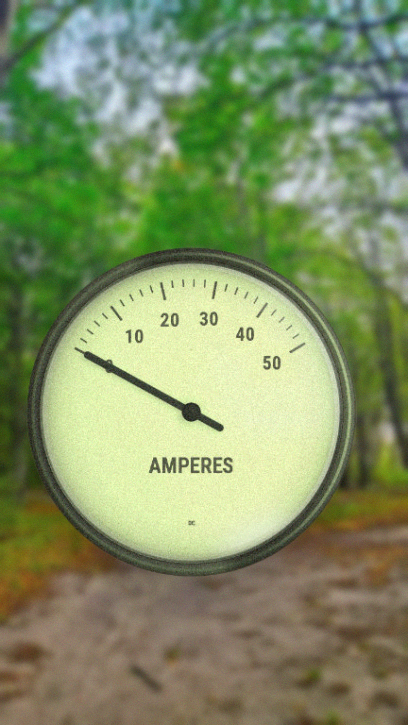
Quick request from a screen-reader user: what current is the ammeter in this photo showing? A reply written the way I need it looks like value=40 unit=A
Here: value=0 unit=A
